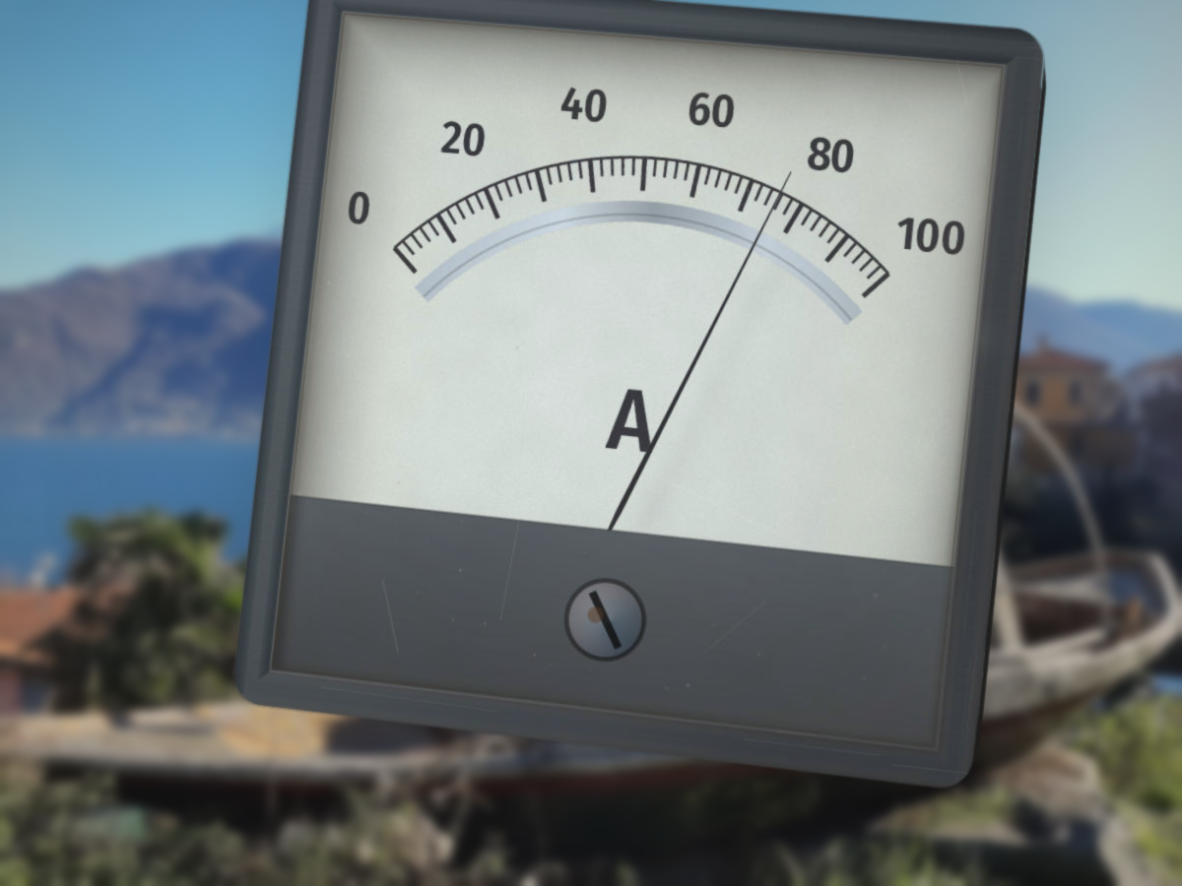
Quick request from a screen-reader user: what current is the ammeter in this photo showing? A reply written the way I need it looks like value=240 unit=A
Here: value=76 unit=A
